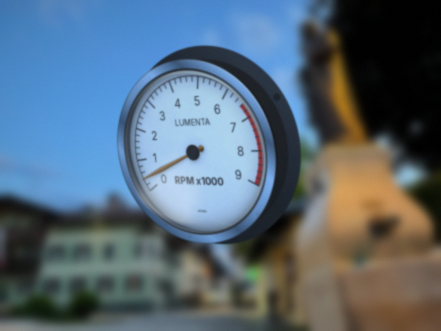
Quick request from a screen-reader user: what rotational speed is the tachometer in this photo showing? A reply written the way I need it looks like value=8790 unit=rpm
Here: value=400 unit=rpm
